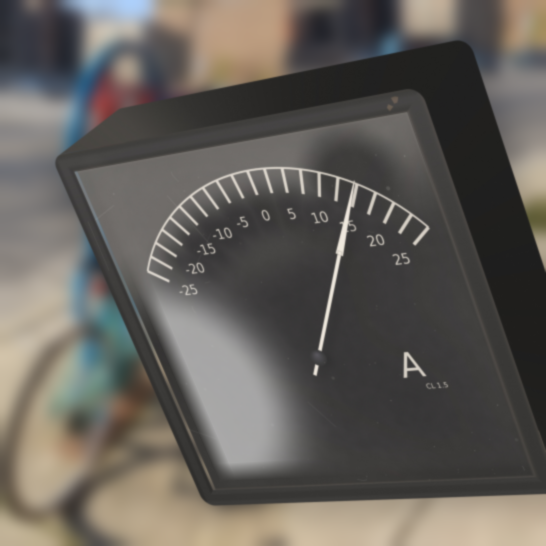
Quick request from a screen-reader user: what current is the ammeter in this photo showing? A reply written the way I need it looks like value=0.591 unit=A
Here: value=15 unit=A
